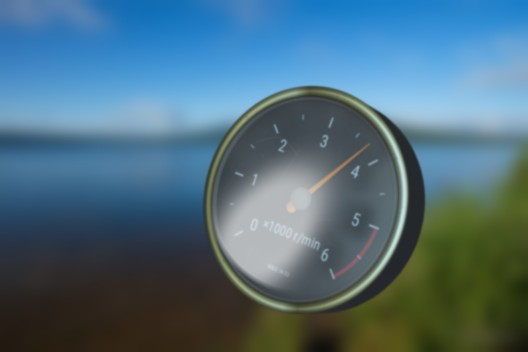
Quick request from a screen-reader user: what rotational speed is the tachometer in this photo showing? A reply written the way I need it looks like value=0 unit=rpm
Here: value=3750 unit=rpm
